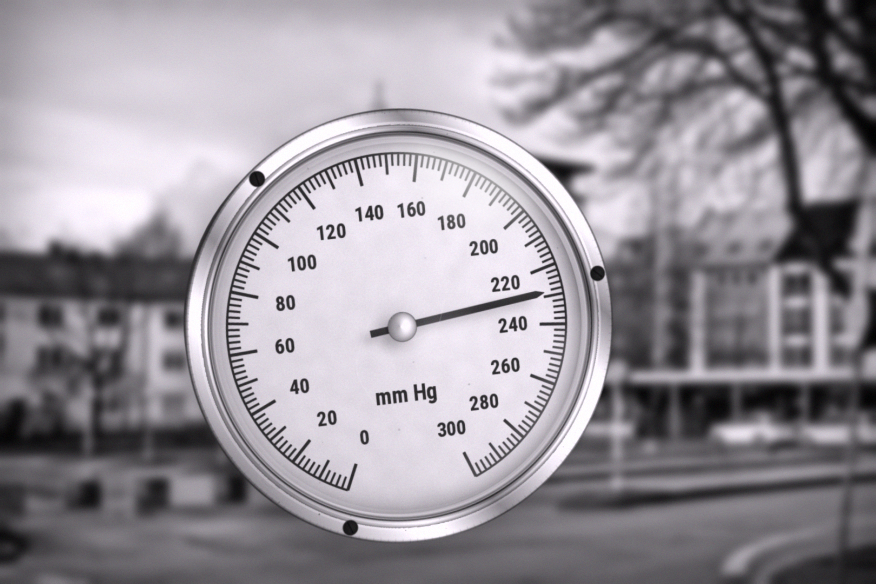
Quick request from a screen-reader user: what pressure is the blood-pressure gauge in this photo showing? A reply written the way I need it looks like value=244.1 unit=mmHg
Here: value=228 unit=mmHg
